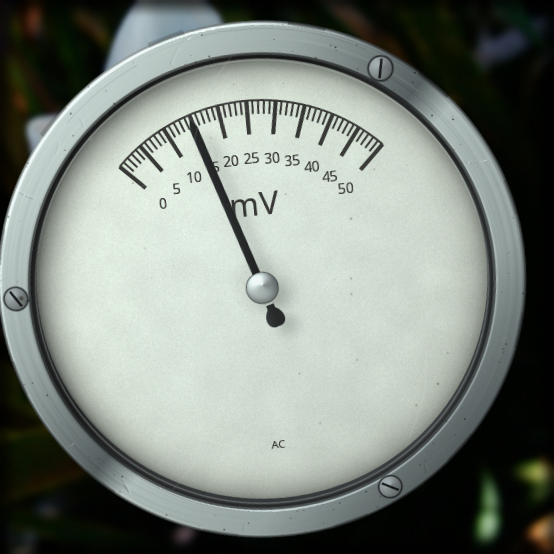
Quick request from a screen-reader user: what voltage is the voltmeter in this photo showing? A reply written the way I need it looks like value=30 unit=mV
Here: value=15 unit=mV
